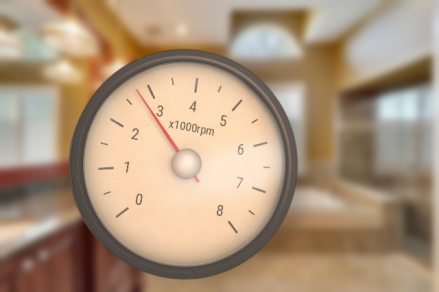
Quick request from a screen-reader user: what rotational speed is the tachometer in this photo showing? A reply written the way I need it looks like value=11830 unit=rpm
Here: value=2750 unit=rpm
